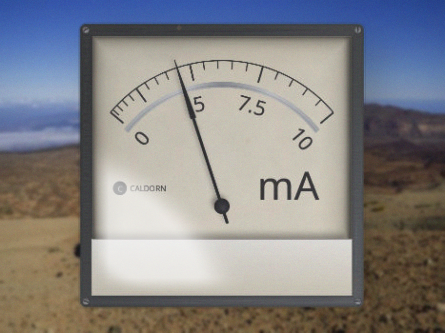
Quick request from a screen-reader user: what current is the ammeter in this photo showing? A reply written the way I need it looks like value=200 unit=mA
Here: value=4.5 unit=mA
